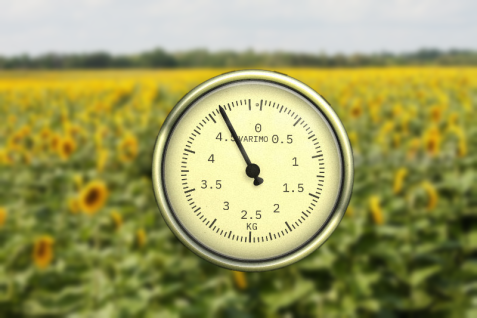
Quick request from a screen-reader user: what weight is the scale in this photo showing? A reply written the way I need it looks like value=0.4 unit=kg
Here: value=4.65 unit=kg
